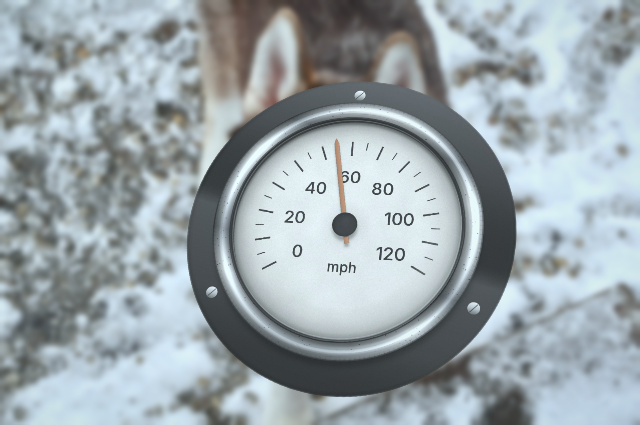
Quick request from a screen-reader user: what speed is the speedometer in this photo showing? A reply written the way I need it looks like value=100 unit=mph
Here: value=55 unit=mph
